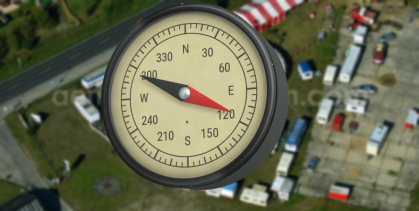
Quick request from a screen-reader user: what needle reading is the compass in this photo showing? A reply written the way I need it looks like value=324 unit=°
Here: value=115 unit=°
